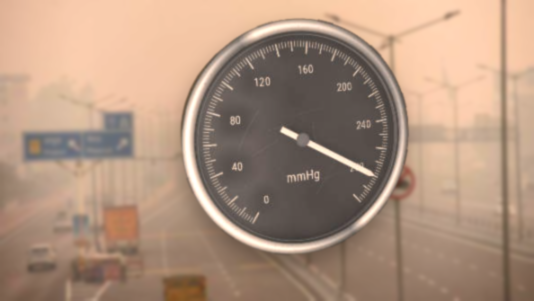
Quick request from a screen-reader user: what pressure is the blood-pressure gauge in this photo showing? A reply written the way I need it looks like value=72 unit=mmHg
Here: value=280 unit=mmHg
